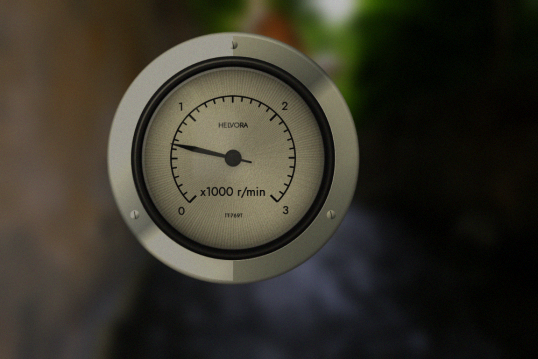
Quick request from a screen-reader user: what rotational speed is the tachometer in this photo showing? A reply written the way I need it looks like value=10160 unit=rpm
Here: value=650 unit=rpm
